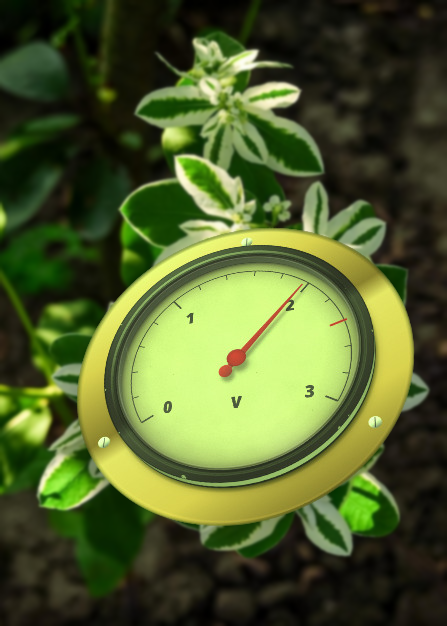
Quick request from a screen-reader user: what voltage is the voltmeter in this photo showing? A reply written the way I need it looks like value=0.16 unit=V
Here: value=2 unit=V
